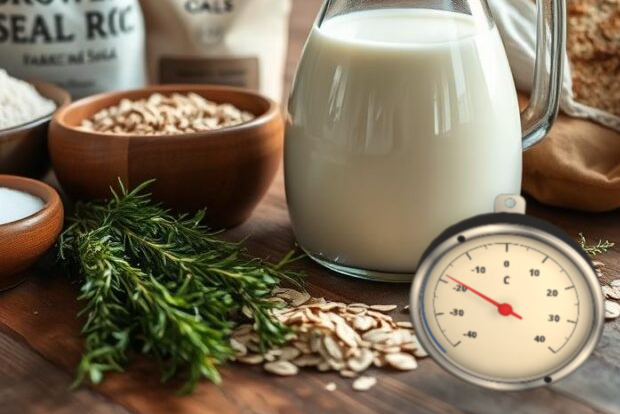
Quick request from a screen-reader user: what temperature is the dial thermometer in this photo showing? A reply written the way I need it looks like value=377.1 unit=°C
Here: value=-17.5 unit=°C
